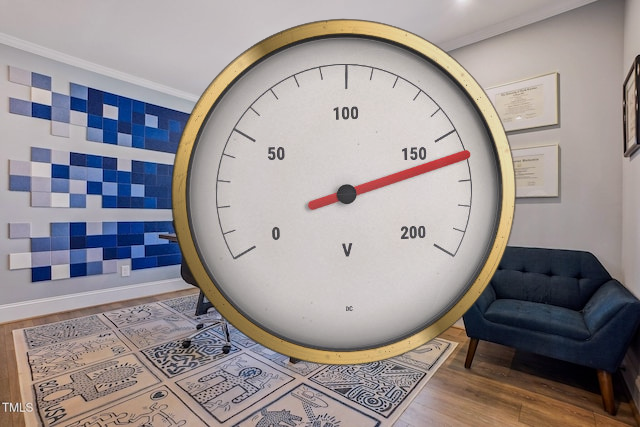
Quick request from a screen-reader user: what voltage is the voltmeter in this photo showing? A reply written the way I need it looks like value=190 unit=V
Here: value=160 unit=V
